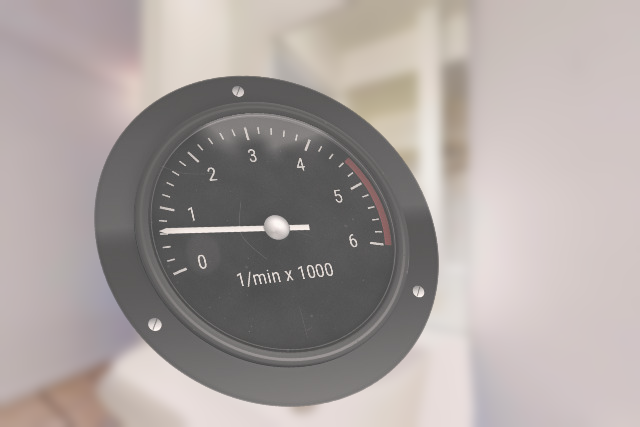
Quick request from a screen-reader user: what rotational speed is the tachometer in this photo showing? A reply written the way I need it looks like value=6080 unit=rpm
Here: value=600 unit=rpm
